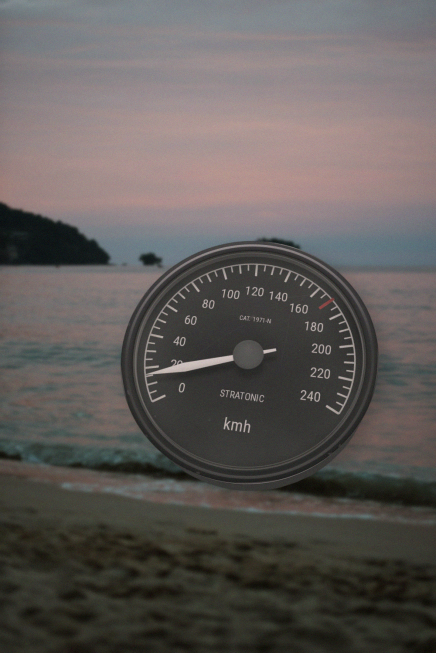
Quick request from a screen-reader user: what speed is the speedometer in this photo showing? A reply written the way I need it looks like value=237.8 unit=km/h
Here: value=15 unit=km/h
